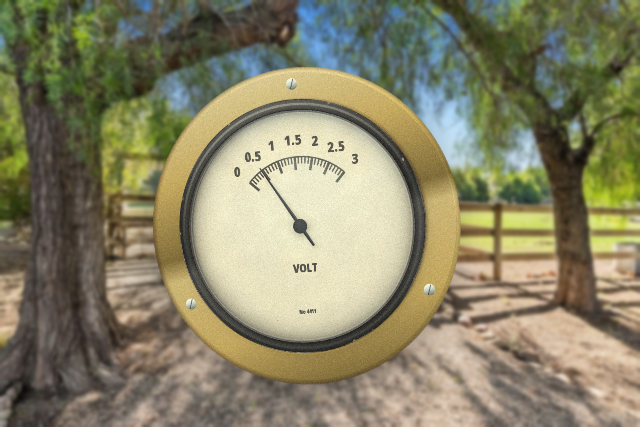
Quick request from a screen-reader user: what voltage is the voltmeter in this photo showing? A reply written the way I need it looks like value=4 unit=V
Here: value=0.5 unit=V
